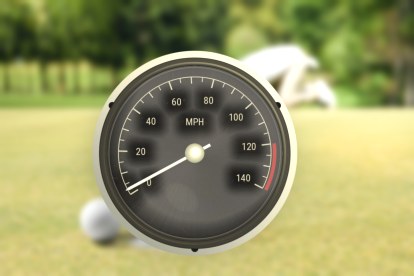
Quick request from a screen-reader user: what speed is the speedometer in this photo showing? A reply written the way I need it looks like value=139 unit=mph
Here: value=2.5 unit=mph
